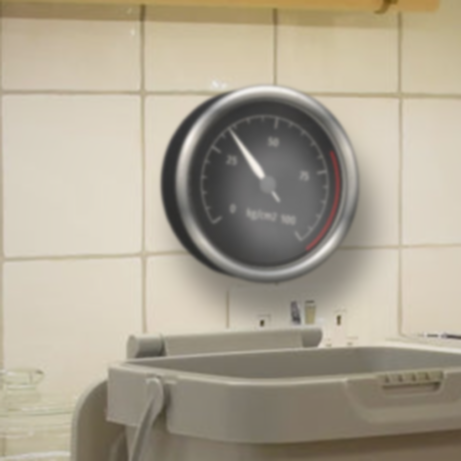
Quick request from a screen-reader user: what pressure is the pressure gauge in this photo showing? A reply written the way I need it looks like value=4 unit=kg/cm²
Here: value=32.5 unit=kg/cm²
